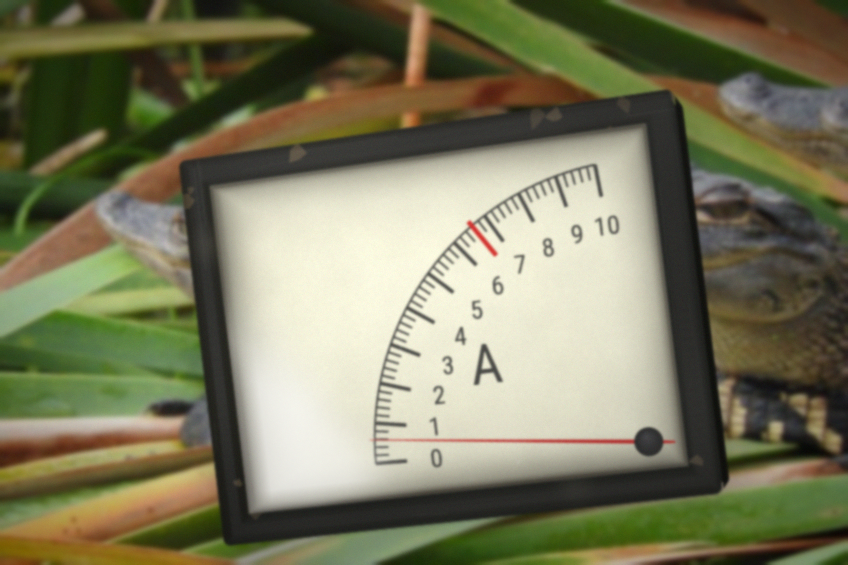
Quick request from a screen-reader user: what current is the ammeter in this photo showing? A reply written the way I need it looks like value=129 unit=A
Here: value=0.6 unit=A
